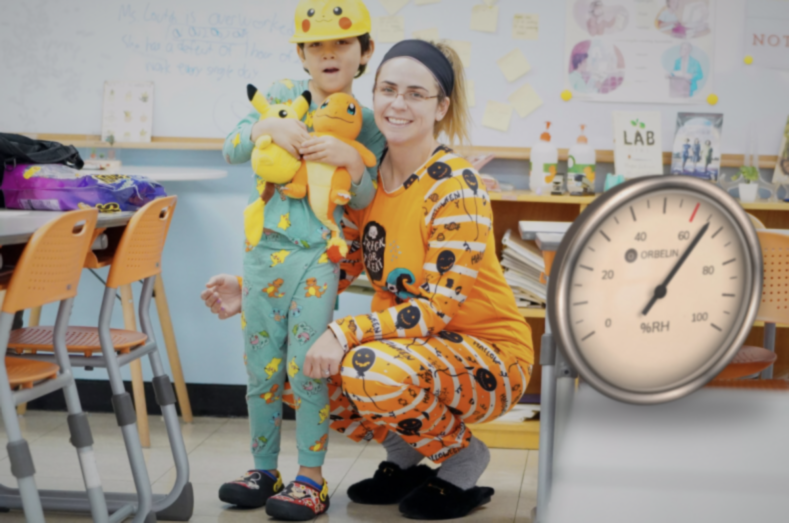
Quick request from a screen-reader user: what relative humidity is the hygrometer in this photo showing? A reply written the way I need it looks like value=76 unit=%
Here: value=65 unit=%
